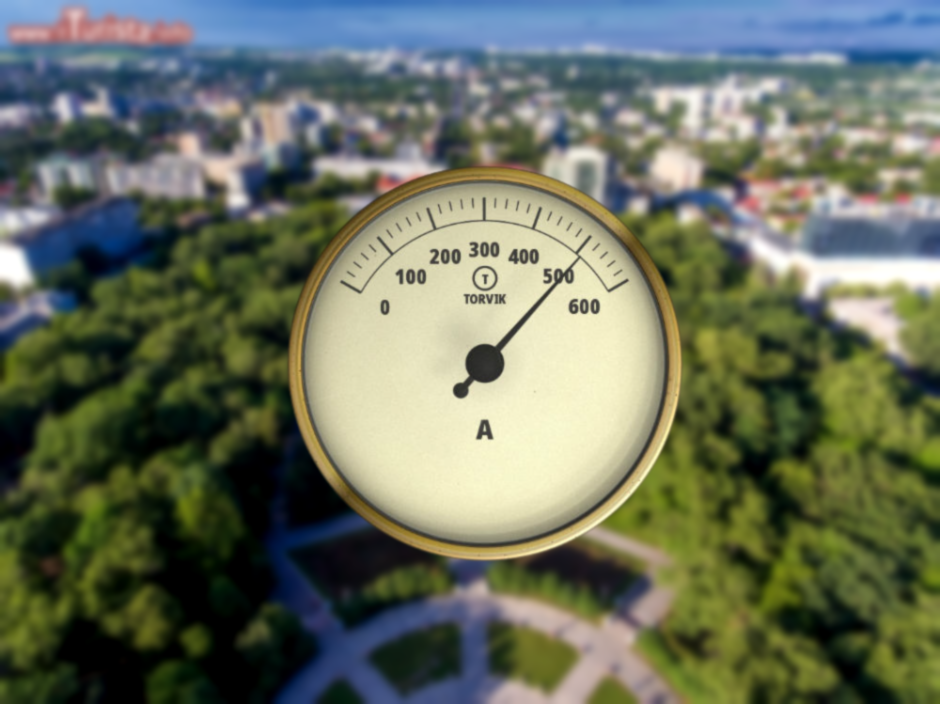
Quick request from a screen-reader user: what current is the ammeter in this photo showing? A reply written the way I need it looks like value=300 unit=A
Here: value=510 unit=A
